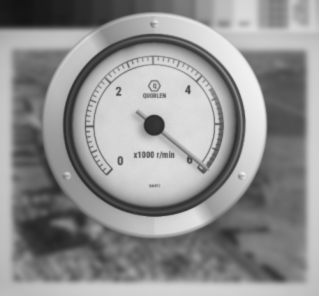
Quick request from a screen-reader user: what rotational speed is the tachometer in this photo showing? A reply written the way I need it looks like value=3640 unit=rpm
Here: value=5900 unit=rpm
